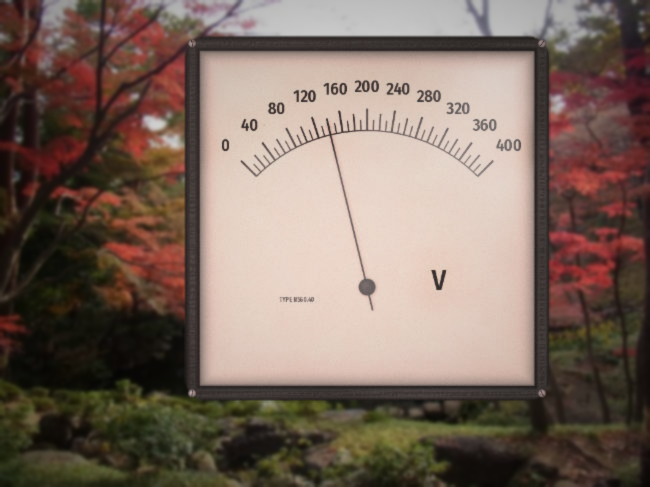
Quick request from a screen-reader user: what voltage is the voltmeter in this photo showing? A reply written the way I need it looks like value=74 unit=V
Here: value=140 unit=V
